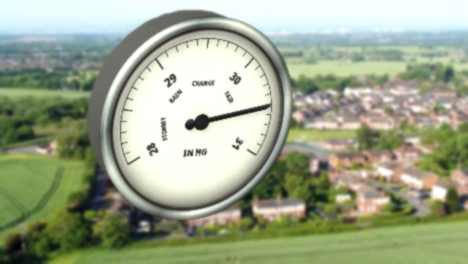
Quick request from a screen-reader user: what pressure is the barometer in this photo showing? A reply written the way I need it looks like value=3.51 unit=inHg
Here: value=30.5 unit=inHg
